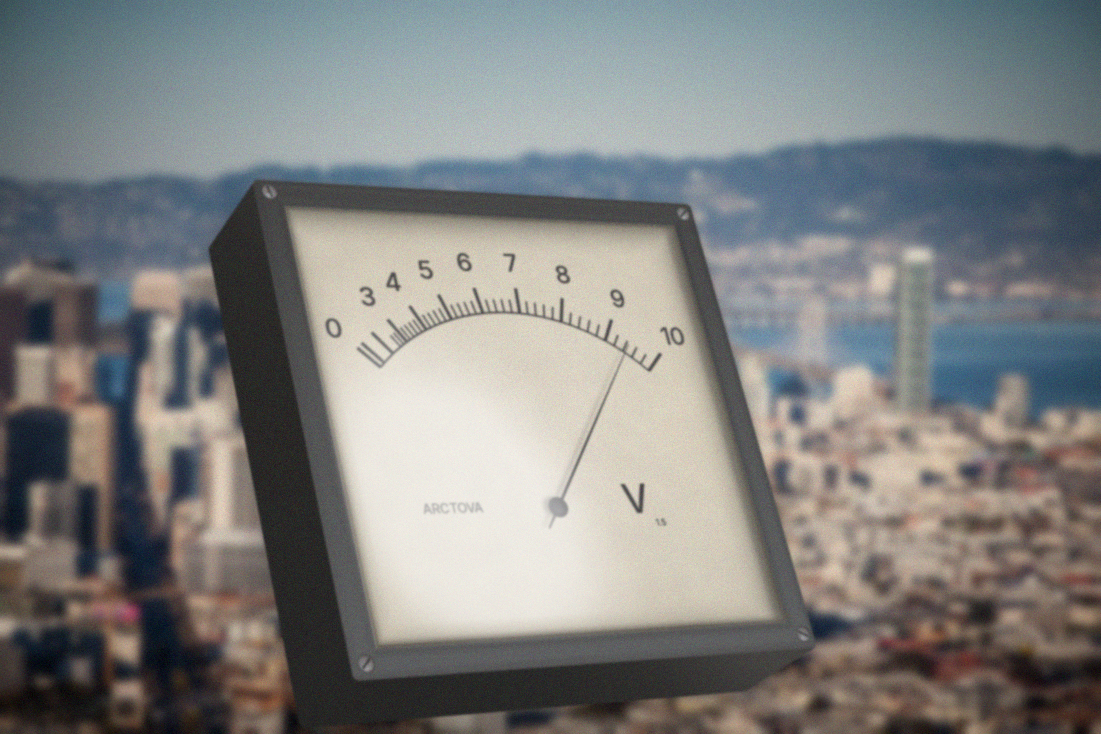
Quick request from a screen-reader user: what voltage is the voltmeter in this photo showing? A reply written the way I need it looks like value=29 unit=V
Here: value=9.4 unit=V
